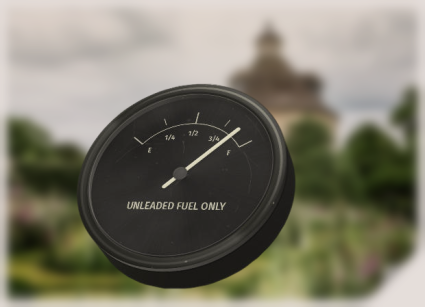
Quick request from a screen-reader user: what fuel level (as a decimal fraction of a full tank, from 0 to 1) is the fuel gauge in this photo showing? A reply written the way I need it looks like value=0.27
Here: value=0.875
